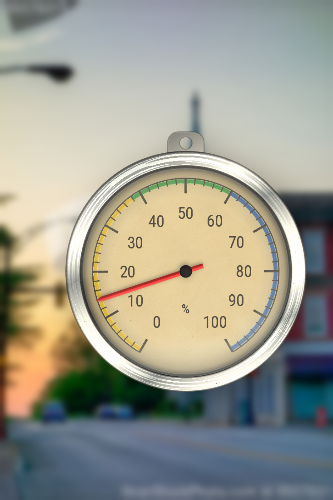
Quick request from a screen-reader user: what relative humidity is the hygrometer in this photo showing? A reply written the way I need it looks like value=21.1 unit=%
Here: value=14 unit=%
